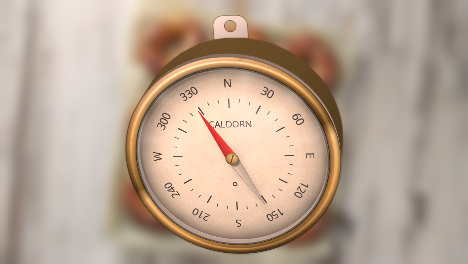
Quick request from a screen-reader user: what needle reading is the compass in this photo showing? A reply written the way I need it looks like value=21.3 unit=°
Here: value=330 unit=°
